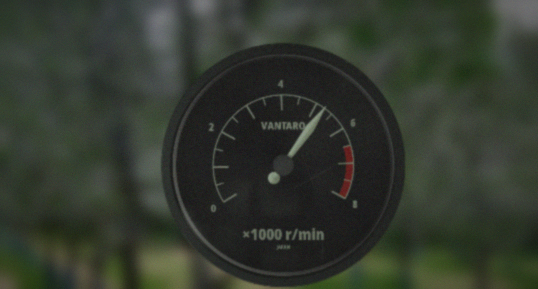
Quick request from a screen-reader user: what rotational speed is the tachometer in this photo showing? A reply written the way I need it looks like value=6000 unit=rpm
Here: value=5250 unit=rpm
